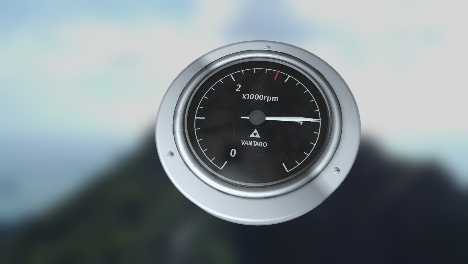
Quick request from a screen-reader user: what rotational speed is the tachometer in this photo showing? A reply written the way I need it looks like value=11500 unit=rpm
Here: value=4000 unit=rpm
